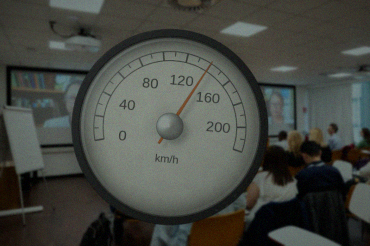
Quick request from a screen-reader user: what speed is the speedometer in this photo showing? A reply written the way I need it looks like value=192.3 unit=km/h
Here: value=140 unit=km/h
